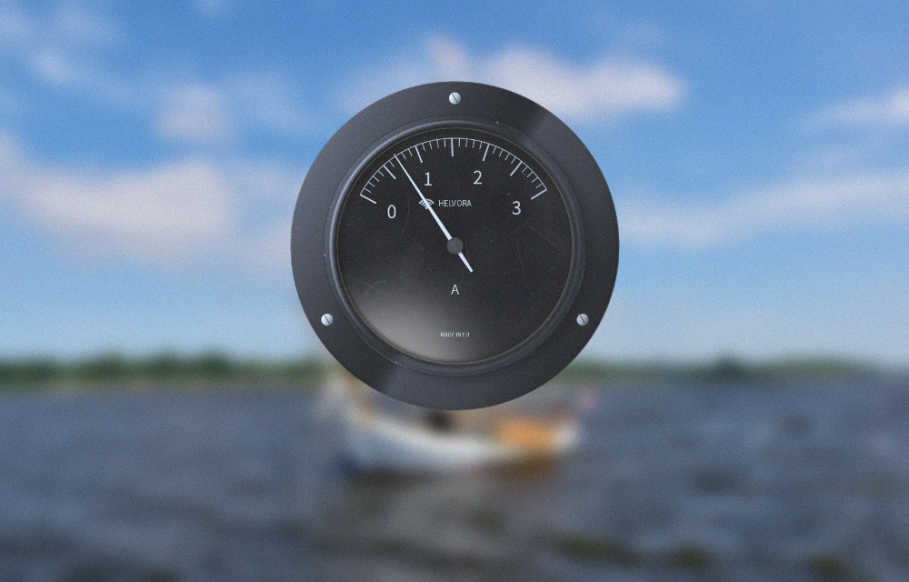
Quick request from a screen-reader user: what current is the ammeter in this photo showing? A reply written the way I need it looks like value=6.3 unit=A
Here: value=0.7 unit=A
